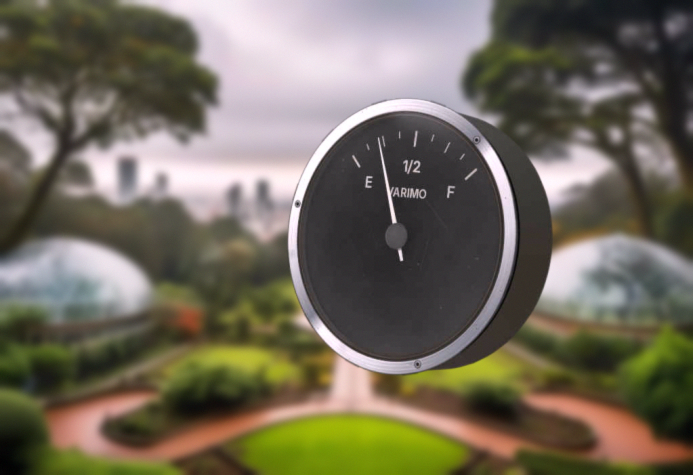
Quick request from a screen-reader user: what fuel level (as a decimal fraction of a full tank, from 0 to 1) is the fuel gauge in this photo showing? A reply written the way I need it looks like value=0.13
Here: value=0.25
